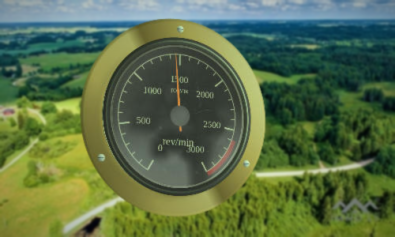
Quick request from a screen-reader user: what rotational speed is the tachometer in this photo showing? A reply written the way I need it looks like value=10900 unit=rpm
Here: value=1450 unit=rpm
